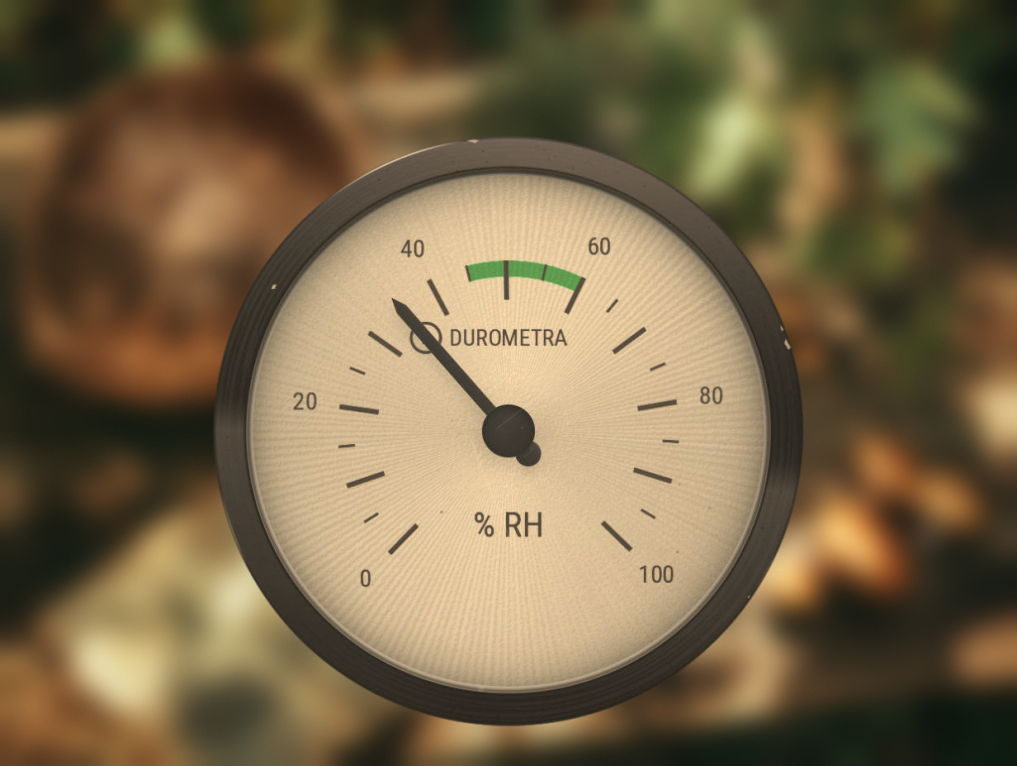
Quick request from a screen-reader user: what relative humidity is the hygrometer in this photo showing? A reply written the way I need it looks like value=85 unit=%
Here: value=35 unit=%
